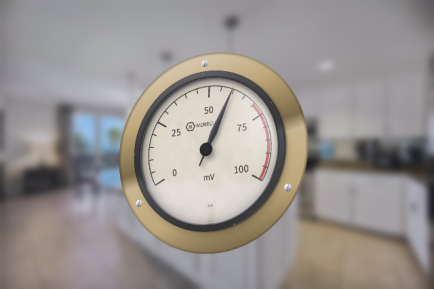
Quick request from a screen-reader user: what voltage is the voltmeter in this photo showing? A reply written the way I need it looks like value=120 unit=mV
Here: value=60 unit=mV
